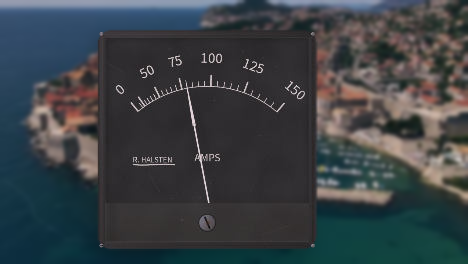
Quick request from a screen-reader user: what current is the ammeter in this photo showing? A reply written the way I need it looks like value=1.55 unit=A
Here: value=80 unit=A
